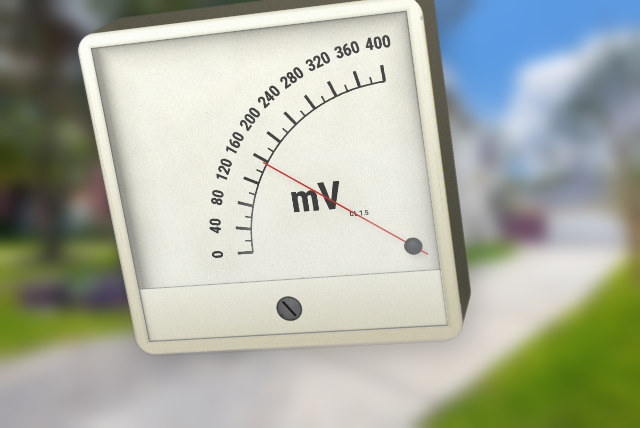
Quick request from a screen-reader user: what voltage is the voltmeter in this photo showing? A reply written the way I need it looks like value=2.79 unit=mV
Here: value=160 unit=mV
